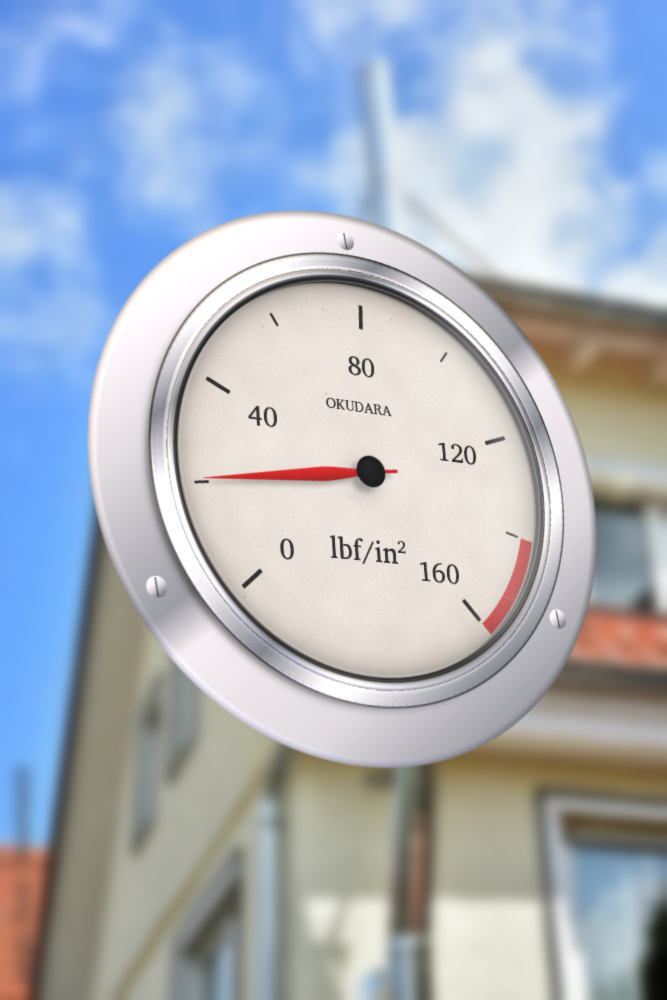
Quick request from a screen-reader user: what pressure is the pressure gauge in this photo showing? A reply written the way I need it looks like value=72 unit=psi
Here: value=20 unit=psi
